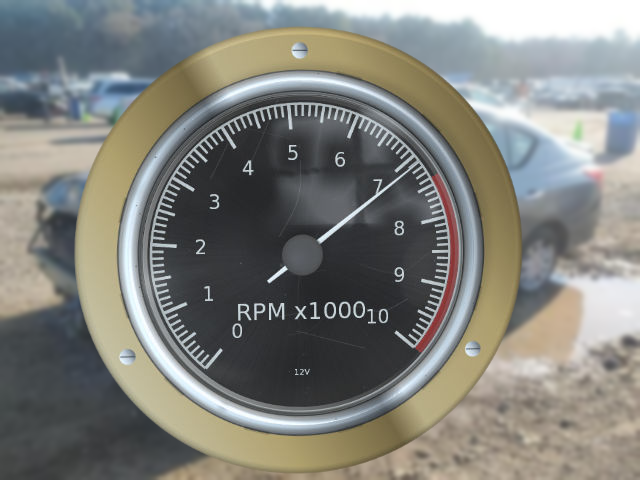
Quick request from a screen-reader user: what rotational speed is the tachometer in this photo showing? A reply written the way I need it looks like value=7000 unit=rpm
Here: value=7100 unit=rpm
